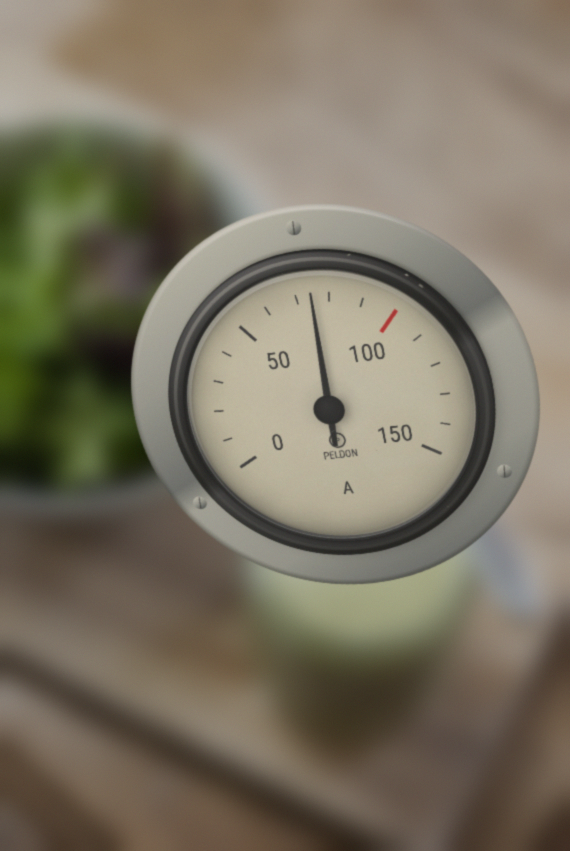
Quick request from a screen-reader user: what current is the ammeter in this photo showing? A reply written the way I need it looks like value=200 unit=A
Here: value=75 unit=A
